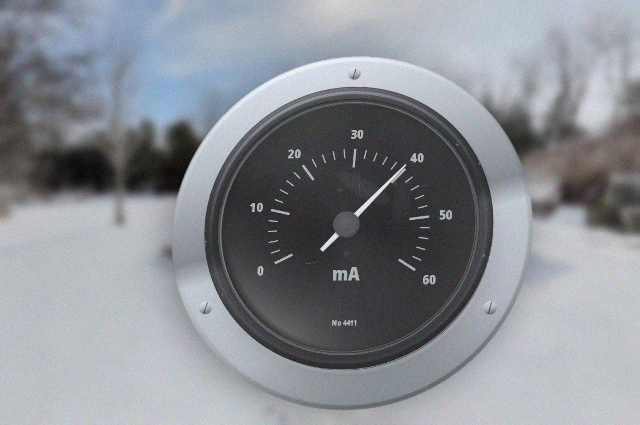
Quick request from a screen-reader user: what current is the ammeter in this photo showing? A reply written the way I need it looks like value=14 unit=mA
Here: value=40 unit=mA
